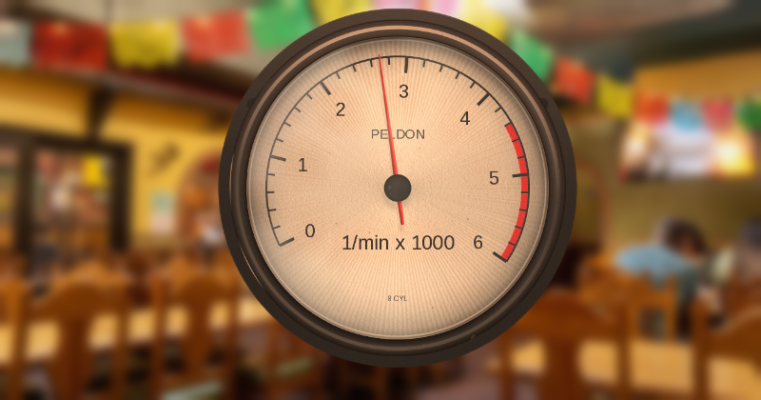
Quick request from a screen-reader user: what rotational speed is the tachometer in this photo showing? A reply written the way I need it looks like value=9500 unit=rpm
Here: value=2700 unit=rpm
